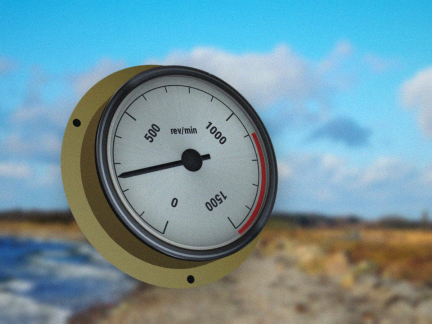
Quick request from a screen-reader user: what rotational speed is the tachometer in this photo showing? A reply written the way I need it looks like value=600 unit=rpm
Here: value=250 unit=rpm
